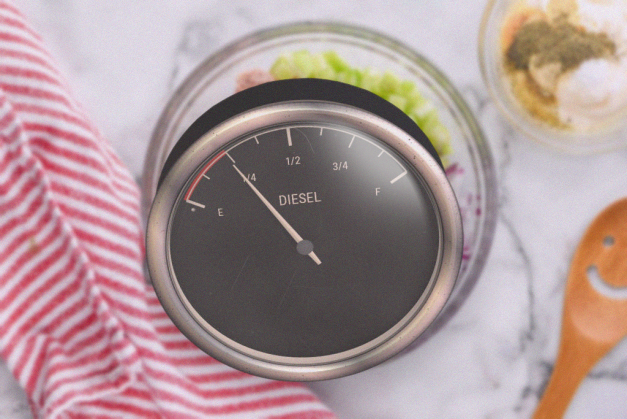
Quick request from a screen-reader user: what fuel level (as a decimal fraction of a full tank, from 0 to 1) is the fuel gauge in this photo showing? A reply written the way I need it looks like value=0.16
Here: value=0.25
